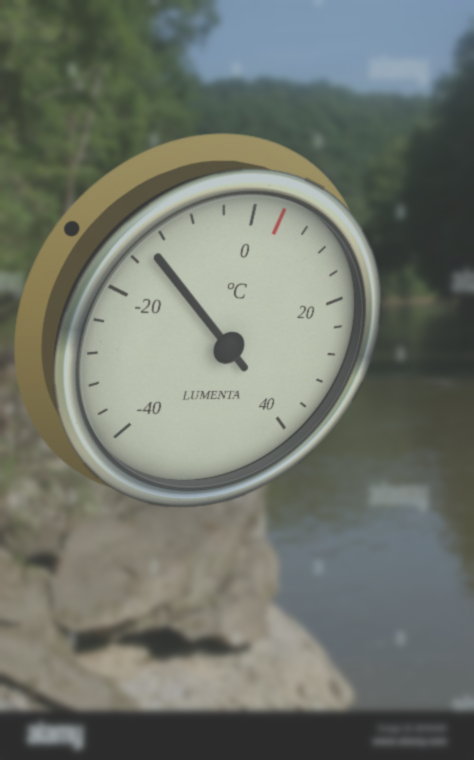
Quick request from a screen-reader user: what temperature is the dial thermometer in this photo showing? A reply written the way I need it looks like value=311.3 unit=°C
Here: value=-14 unit=°C
